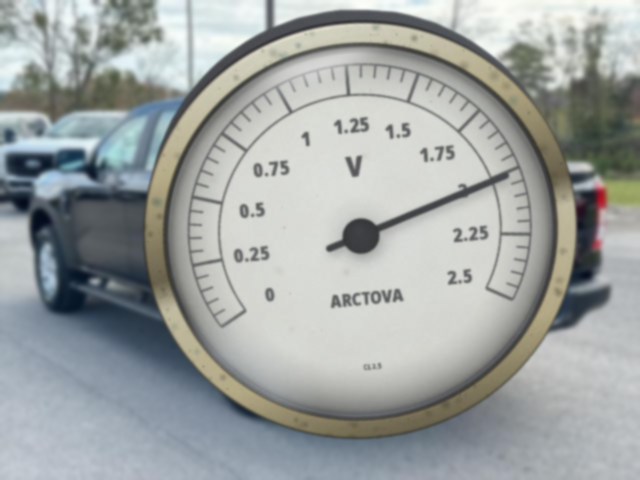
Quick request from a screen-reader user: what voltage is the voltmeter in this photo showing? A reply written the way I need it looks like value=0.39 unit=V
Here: value=2 unit=V
